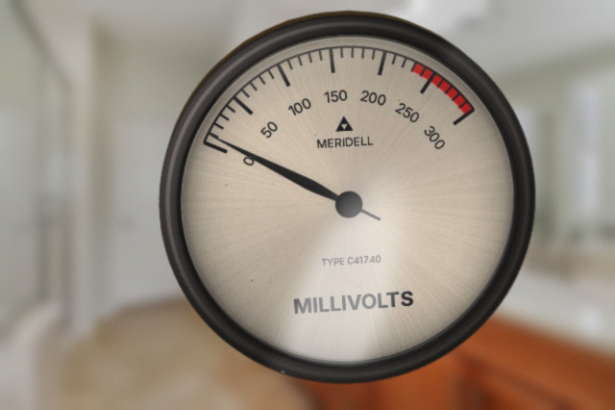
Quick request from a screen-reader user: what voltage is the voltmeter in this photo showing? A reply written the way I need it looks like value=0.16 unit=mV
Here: value=10 unit=mV
